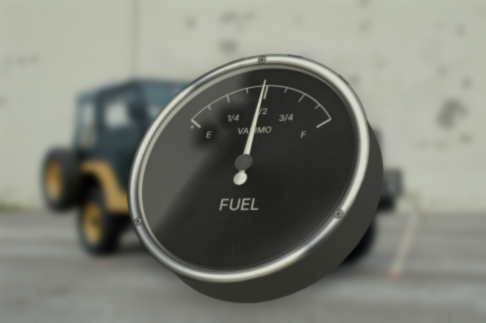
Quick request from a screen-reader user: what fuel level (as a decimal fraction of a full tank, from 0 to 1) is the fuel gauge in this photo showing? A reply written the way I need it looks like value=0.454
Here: value=0.5
